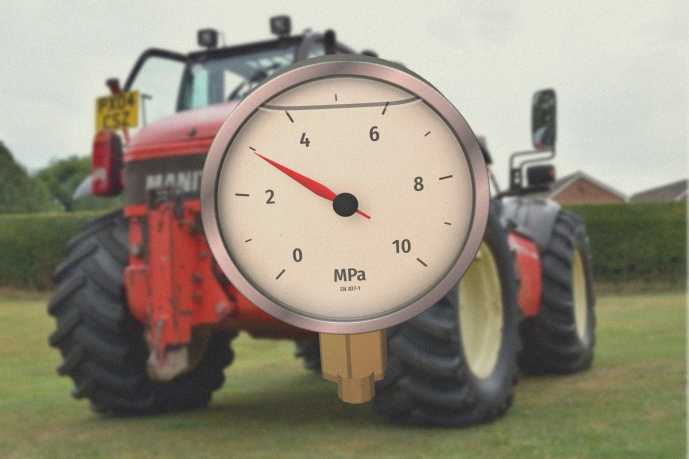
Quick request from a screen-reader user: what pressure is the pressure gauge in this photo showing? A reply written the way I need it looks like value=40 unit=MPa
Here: value=3 unit=MPa
